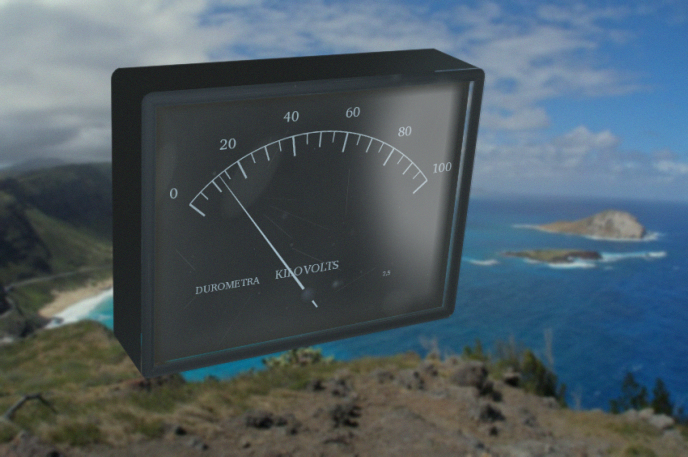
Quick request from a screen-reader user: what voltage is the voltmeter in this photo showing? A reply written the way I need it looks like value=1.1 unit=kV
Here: value=12.5 unit=kV
